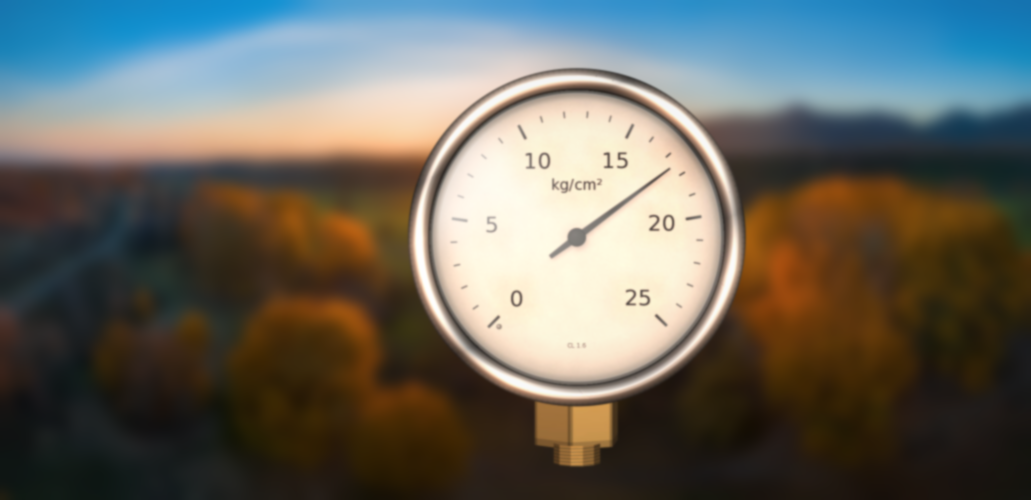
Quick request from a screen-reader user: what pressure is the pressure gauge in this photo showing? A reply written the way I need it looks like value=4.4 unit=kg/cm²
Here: value=17.5 unit=kg/cm²
